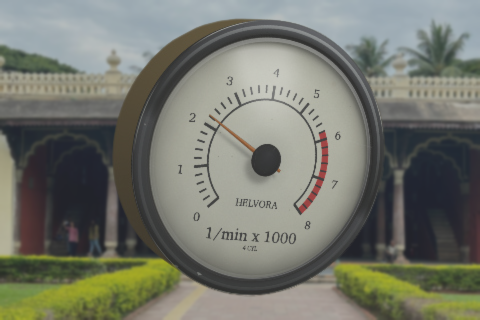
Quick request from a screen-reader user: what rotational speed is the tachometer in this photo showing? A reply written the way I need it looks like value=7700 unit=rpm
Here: value=2200 unit=rpm
